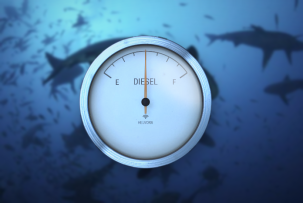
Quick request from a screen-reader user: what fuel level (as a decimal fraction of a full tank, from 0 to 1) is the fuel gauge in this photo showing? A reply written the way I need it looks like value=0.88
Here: value=0.5
